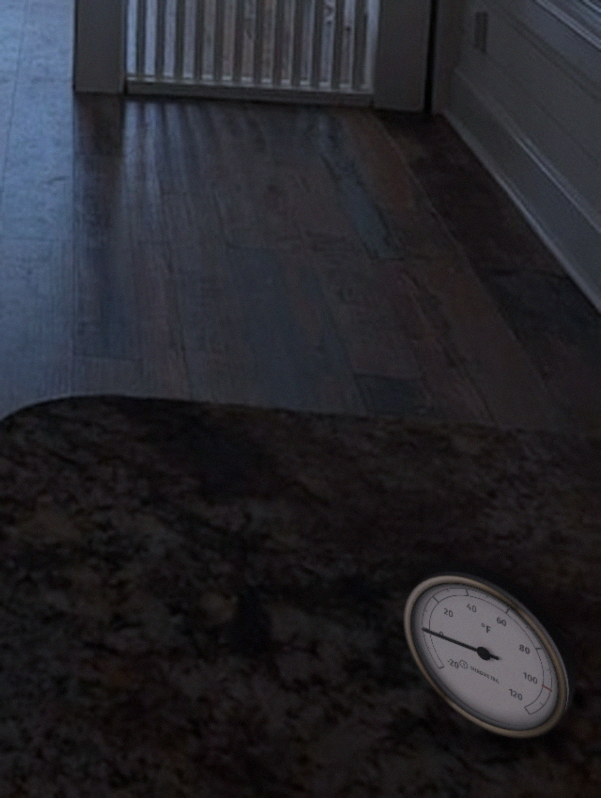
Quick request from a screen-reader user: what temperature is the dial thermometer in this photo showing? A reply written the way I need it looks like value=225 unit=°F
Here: value=0 unit=°F
